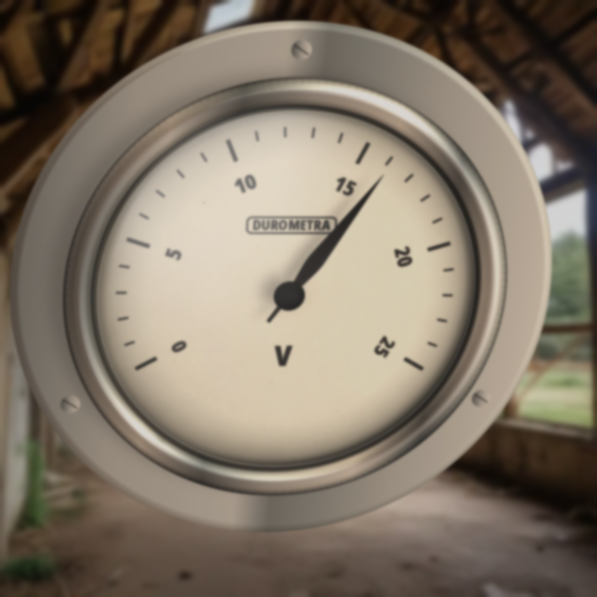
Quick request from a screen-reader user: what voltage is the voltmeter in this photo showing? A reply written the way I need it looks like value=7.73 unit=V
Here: value=16 unit=V
